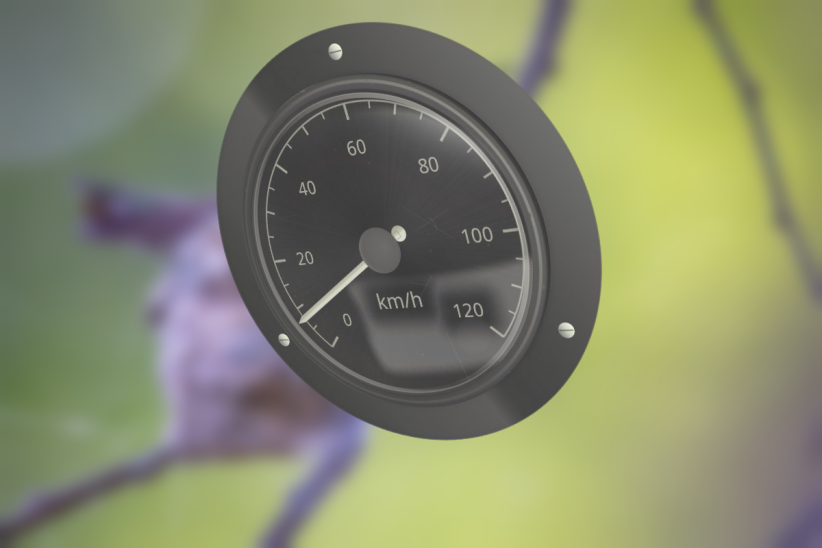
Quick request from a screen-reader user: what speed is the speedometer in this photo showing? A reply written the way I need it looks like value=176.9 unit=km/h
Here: value=7.5 unit=km/h
